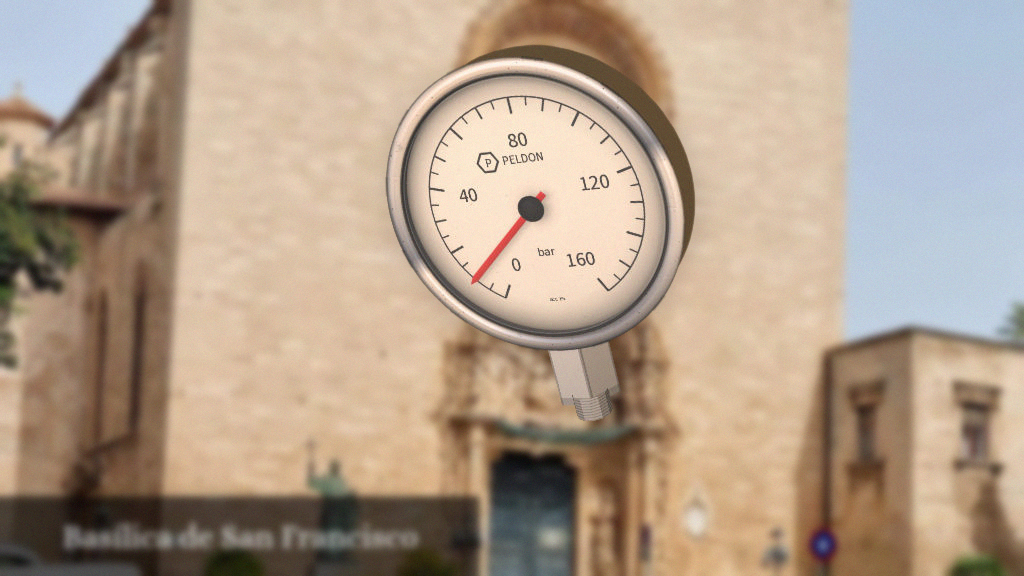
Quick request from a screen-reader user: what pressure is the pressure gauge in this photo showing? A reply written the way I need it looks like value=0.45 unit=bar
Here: value=10 unit=bar
